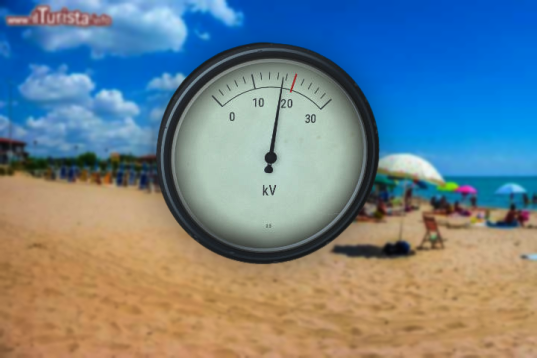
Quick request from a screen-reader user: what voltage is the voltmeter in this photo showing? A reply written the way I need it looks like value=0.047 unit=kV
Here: value=17 unit=kV
